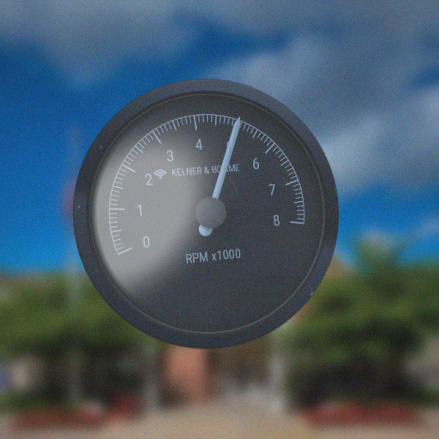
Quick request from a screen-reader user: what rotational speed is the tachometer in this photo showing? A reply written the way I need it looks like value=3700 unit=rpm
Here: value=5000 unit=rpm
